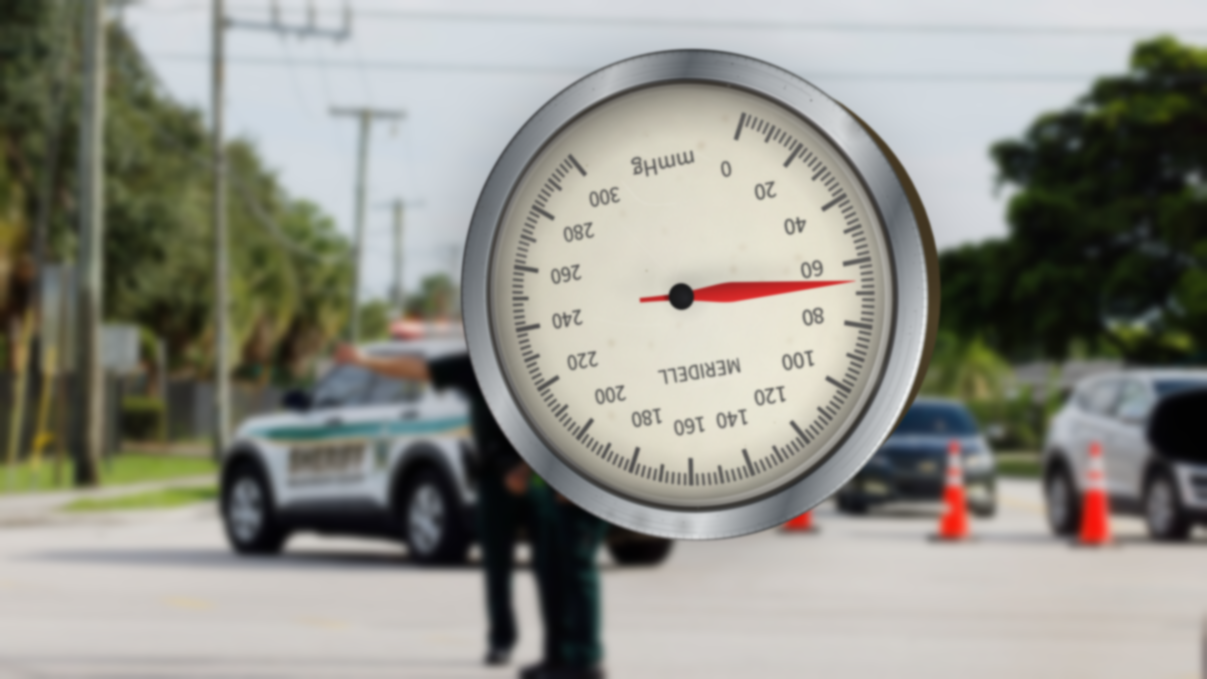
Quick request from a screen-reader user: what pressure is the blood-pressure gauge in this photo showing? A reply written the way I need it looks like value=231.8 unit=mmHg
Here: value=66 unit=mmHg
